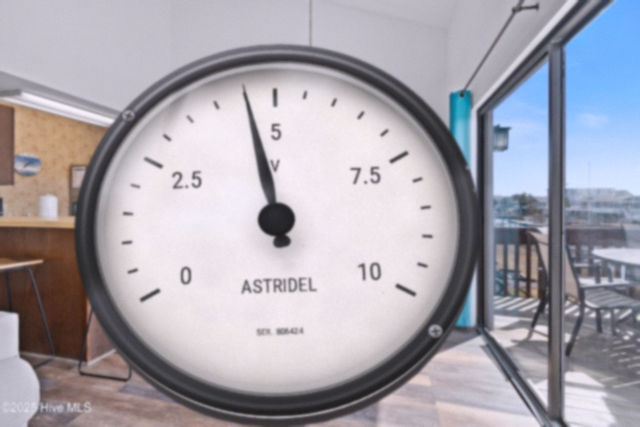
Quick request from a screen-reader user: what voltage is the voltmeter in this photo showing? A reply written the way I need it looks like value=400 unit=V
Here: value=4.5 unit=V
